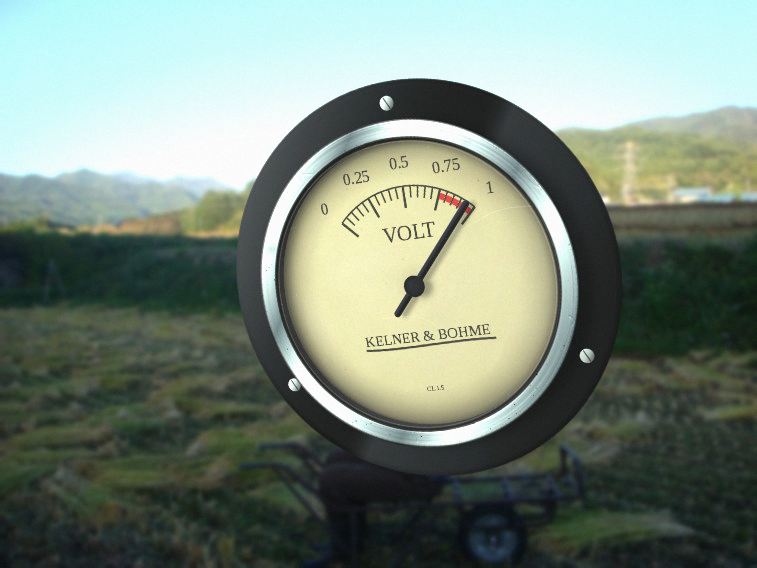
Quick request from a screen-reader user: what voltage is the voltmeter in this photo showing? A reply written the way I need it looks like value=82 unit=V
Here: value=0.95 unit=V
